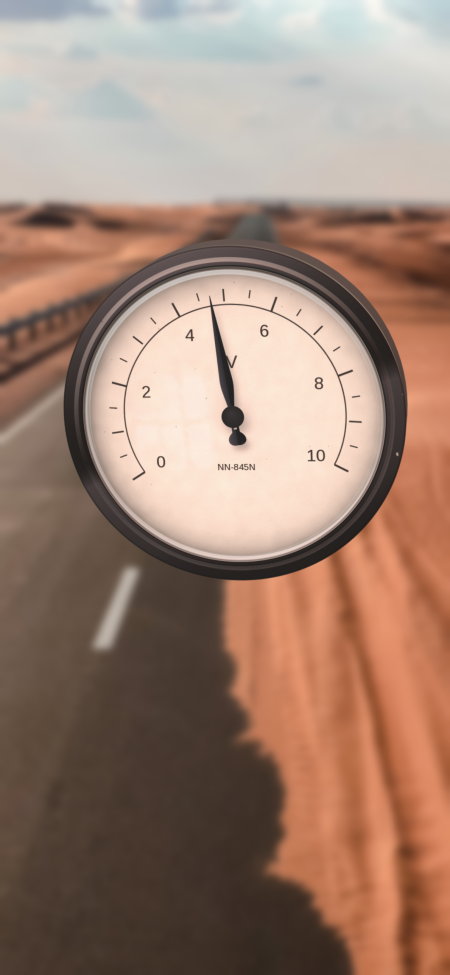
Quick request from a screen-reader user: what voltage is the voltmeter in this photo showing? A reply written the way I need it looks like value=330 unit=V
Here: value=4.75 unit=V
